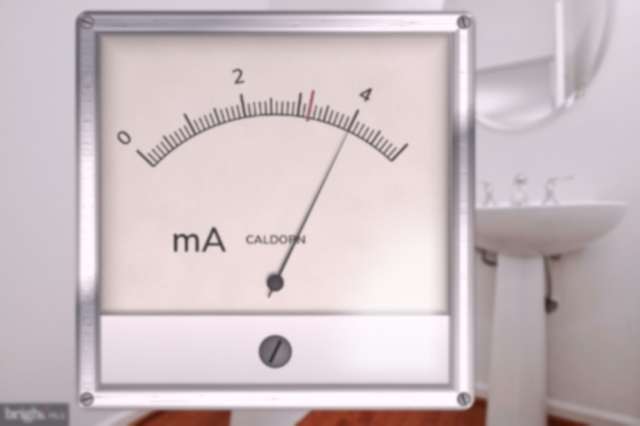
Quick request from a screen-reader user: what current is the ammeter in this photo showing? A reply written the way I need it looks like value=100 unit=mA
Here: value=4 unit=mA
